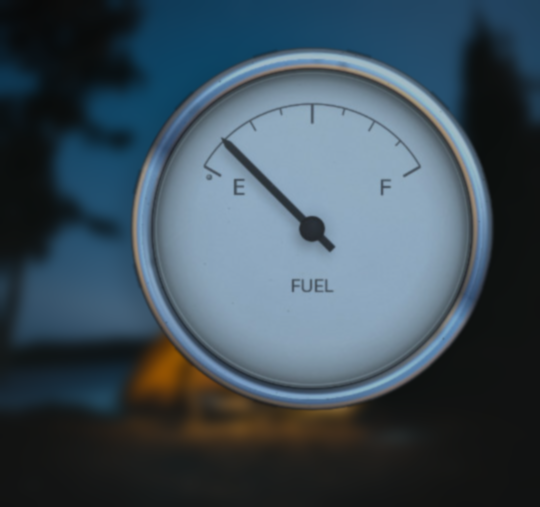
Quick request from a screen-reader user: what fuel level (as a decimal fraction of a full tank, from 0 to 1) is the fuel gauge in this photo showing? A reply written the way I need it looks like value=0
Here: value=0.125
